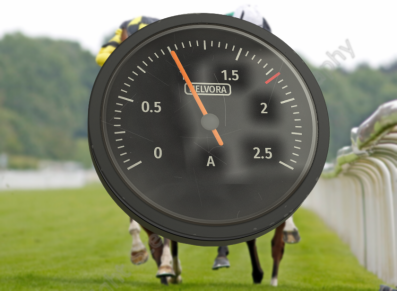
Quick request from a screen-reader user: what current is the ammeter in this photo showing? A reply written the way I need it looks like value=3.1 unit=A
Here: value=1 unit=A
